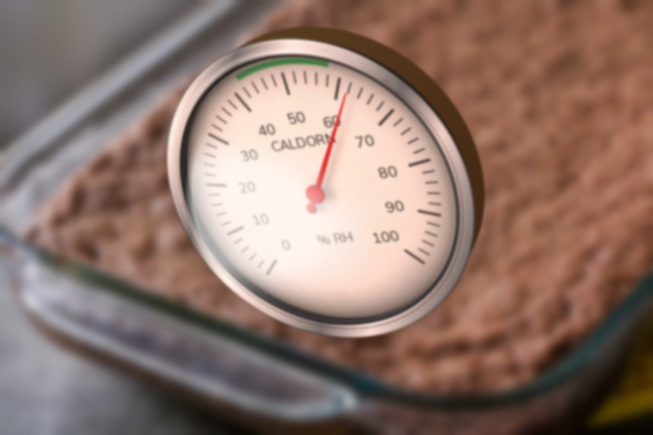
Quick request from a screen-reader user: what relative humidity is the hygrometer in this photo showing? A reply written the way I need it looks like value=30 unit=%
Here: value=62 unit=%
